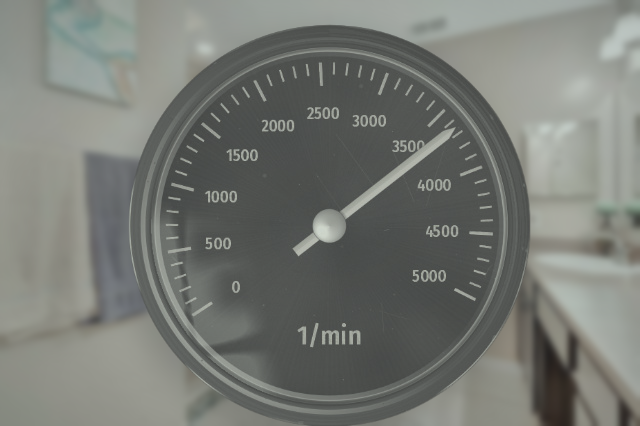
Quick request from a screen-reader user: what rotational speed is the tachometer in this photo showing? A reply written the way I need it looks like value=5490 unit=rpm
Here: value=3650 unit=rpm
